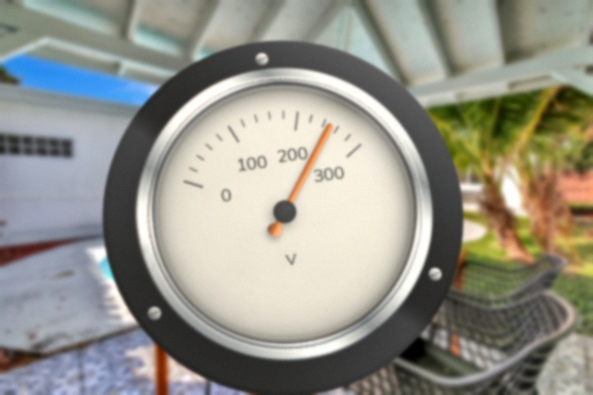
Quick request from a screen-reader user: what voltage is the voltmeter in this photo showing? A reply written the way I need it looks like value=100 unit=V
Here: value=250 unit=V
